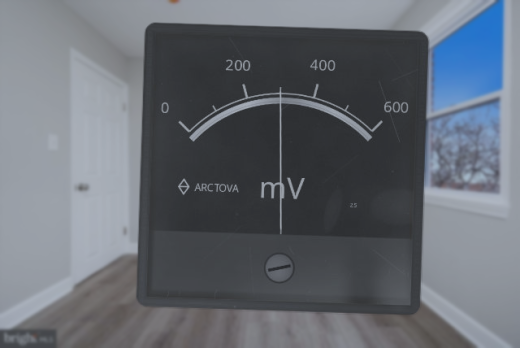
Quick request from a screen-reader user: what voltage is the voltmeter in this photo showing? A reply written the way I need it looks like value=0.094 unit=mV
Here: value=300 unit=mV
